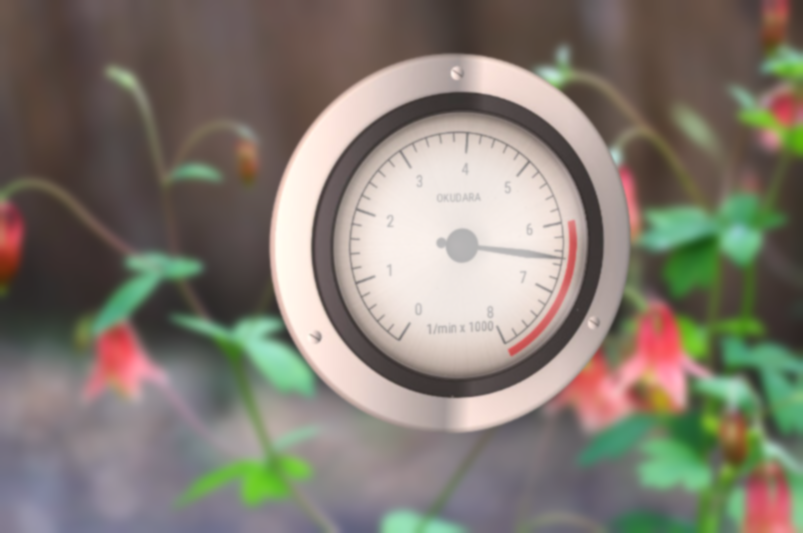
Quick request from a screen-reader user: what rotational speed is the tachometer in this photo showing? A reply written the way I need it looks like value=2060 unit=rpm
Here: value=6500 unit=rpm
